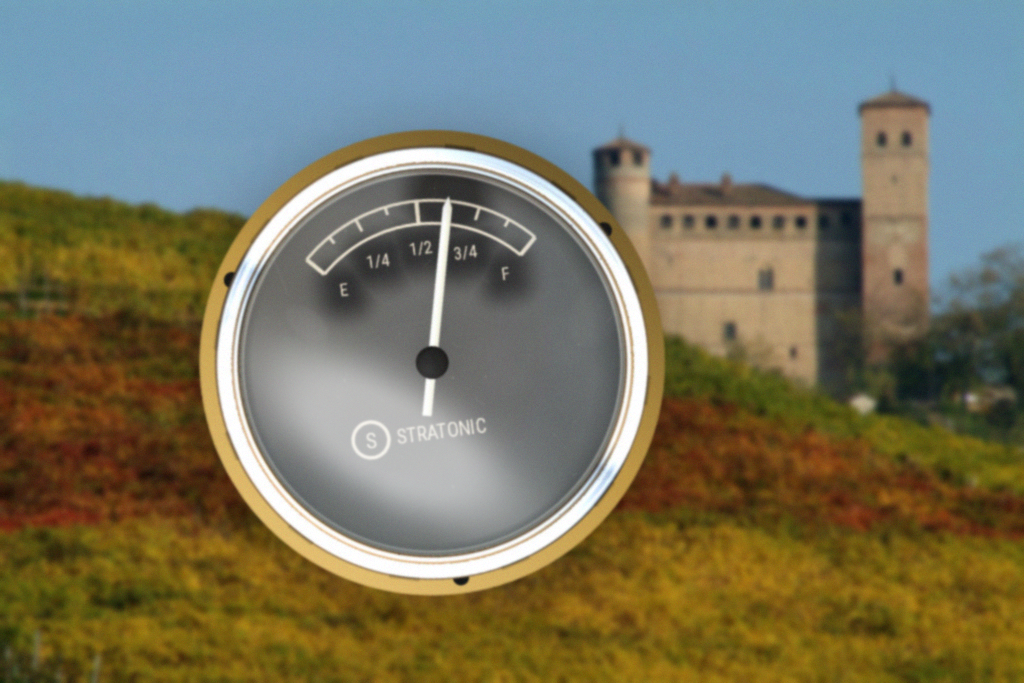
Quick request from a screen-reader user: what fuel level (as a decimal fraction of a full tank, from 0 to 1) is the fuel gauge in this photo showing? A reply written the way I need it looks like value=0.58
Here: value=0.625
